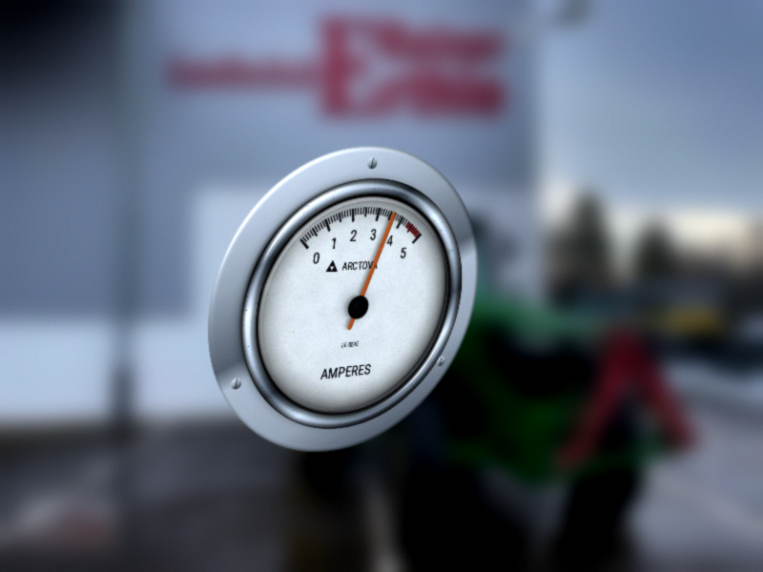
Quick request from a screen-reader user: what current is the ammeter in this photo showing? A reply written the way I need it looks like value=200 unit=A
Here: value=3.5 unit=A
